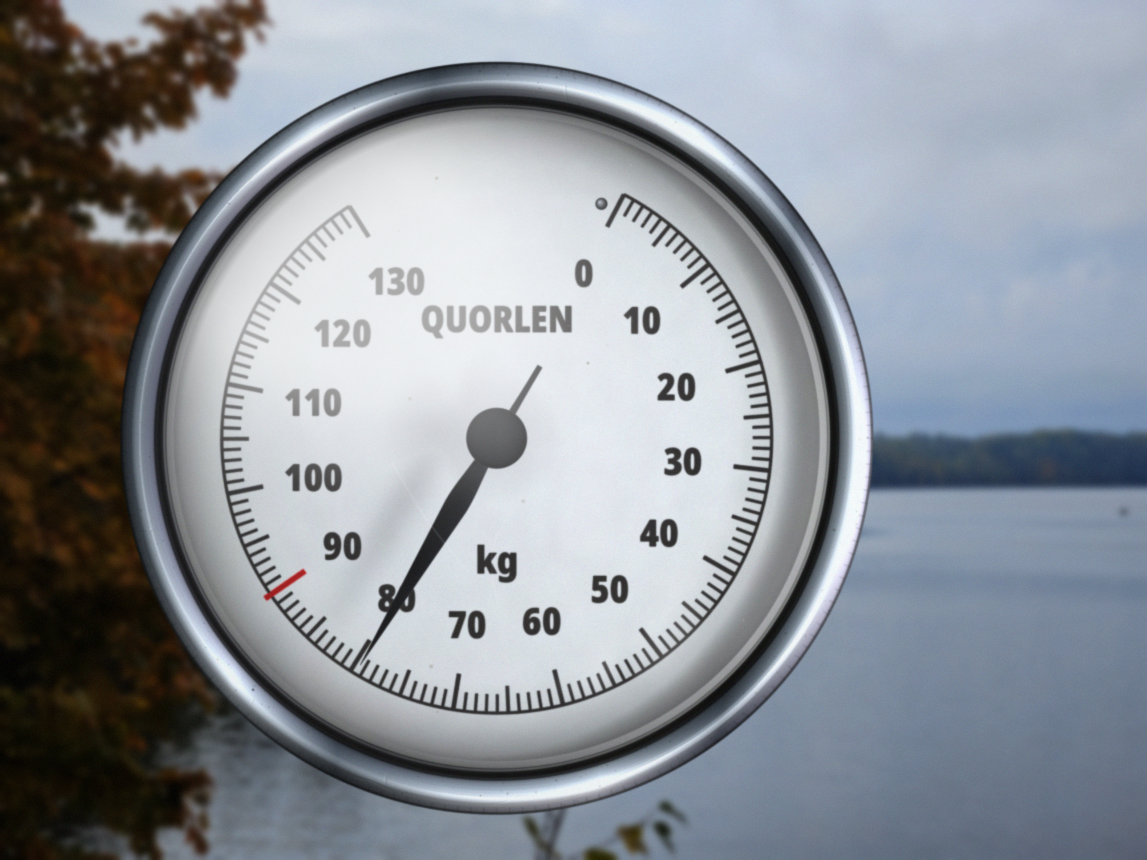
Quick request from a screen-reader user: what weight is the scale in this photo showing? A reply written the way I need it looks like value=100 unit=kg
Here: value=79.5 unit=kg
